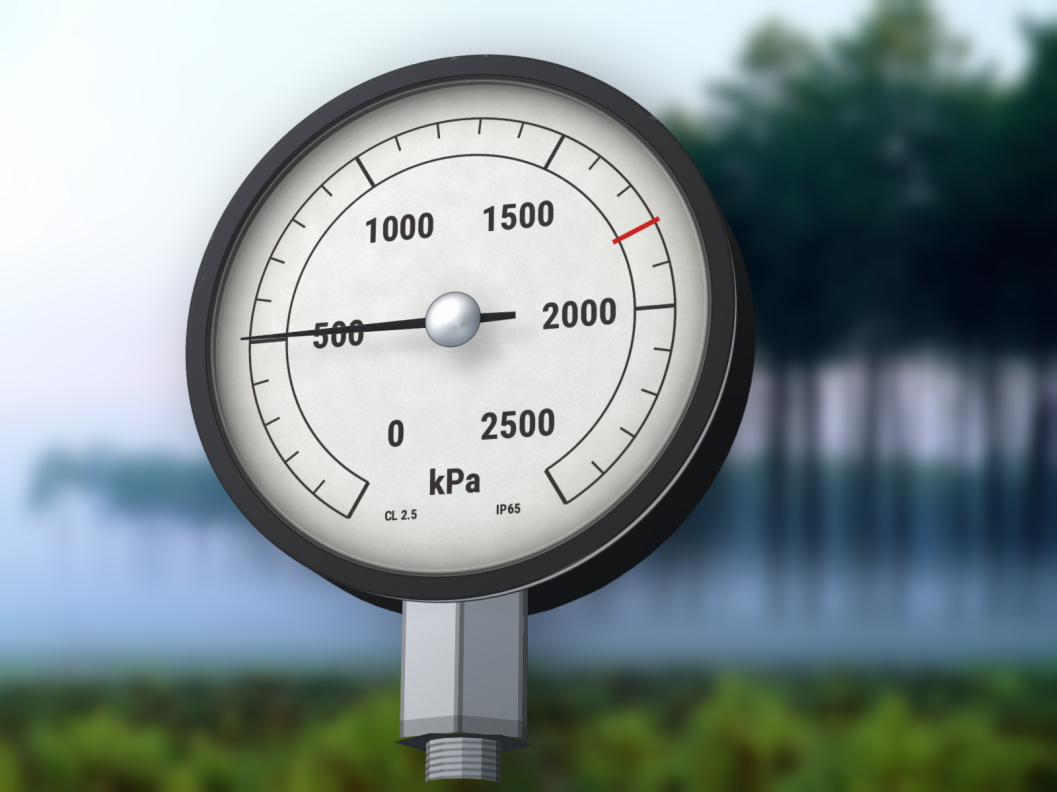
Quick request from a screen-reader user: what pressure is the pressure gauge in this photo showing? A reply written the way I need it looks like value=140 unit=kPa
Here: value=500 unit=kPa
